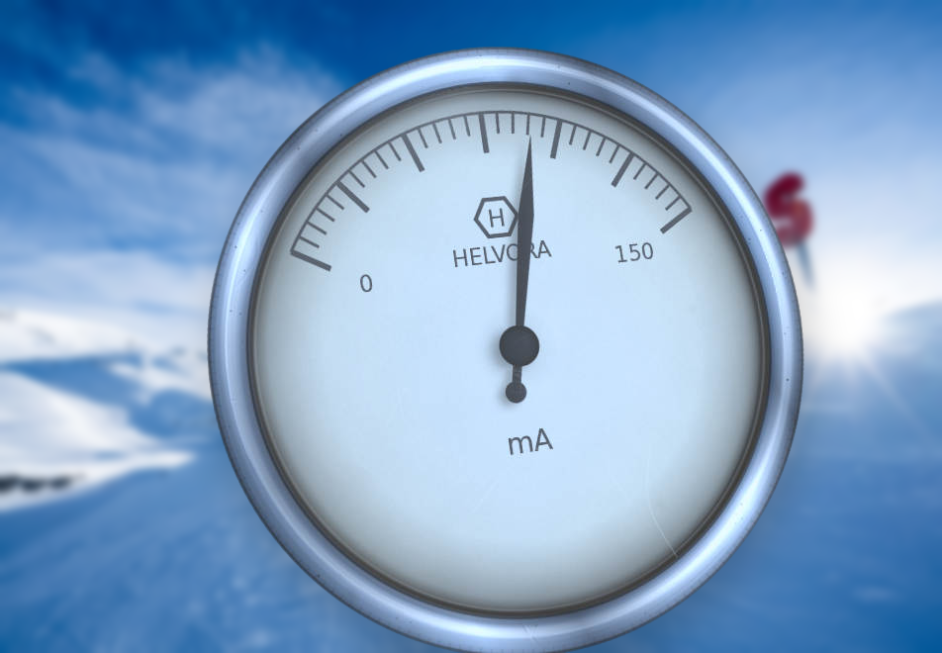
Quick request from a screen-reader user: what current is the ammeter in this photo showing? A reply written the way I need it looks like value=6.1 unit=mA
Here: value=90 unit=mA
